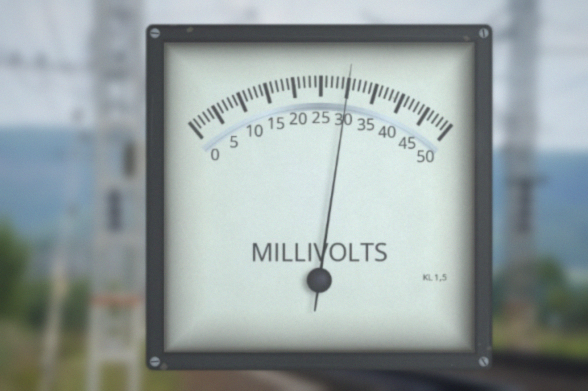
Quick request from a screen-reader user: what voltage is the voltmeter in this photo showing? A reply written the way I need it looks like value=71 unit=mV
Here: value=30 unit=mV
